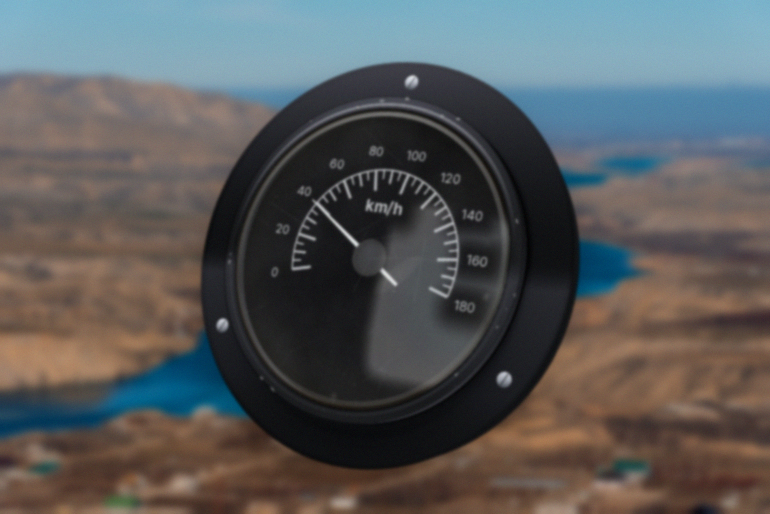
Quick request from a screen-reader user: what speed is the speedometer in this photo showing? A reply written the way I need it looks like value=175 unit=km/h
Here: value=40 unit=km/h
